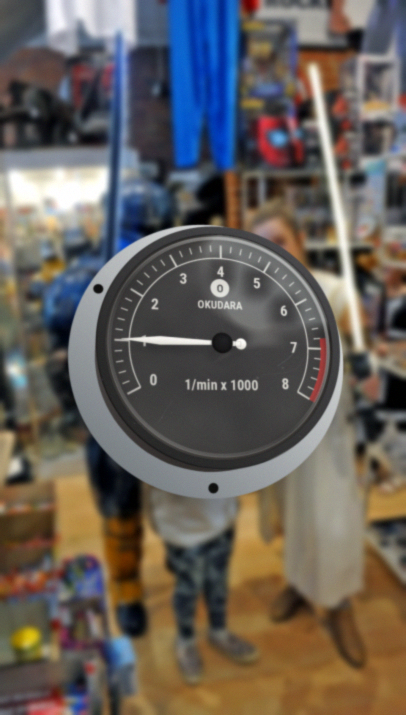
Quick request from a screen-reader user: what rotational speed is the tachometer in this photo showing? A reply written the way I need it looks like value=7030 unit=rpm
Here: value=1000 unit=rpm
